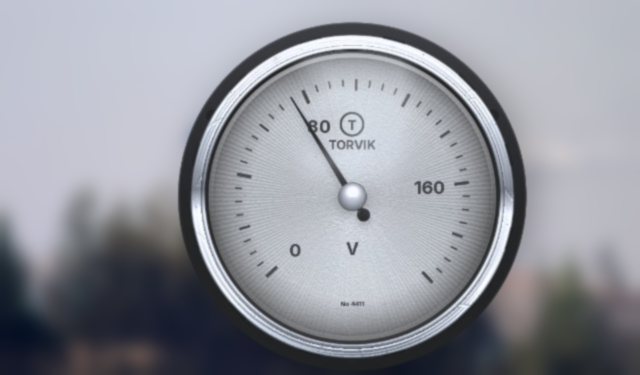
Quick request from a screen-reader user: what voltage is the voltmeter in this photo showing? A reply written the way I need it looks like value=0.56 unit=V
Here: value=75 unit=V
